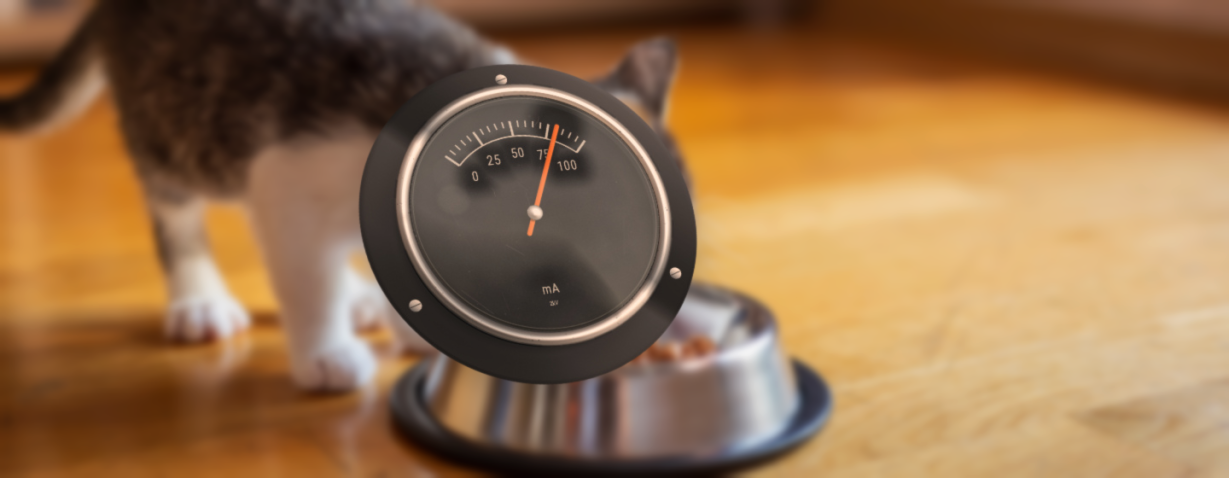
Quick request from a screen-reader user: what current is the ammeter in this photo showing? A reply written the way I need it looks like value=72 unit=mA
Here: value=80 unit=mA
